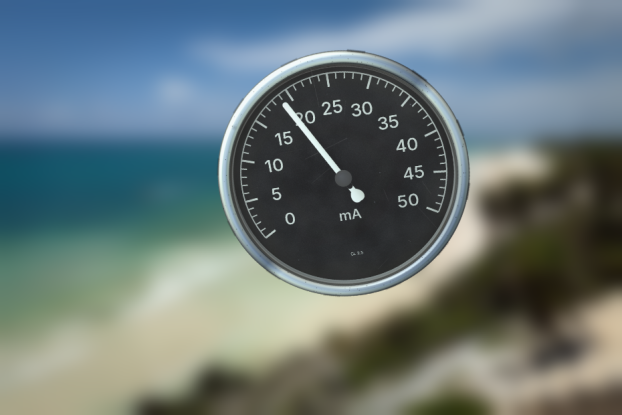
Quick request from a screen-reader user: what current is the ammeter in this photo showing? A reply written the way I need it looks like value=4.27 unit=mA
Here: value=19 unit=mA
